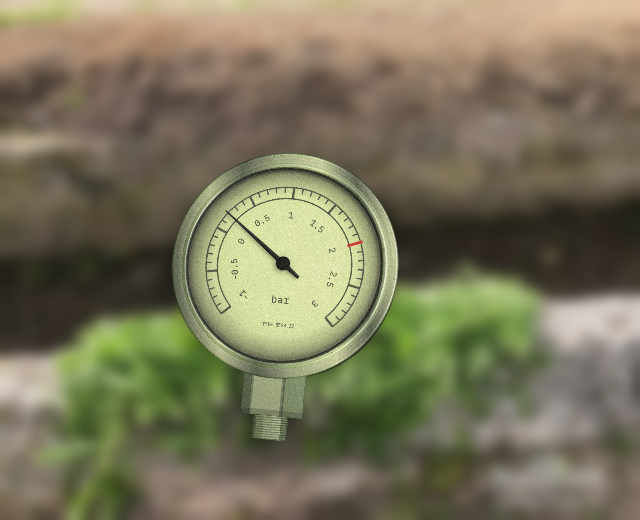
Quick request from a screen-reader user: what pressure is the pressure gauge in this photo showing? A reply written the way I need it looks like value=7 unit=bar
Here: value=0.2 unit=bar
